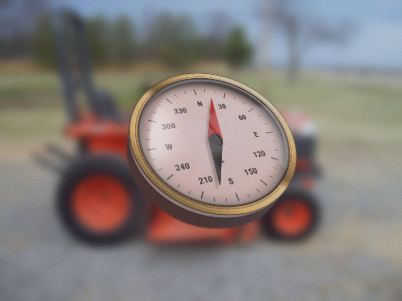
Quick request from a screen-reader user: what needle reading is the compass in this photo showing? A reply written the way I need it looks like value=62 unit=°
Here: value=15 unit=°
